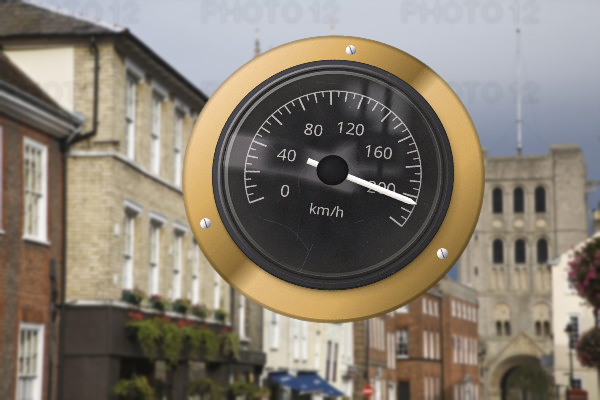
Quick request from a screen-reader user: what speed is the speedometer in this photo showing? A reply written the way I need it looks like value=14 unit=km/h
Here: value=205 unit=km/h
